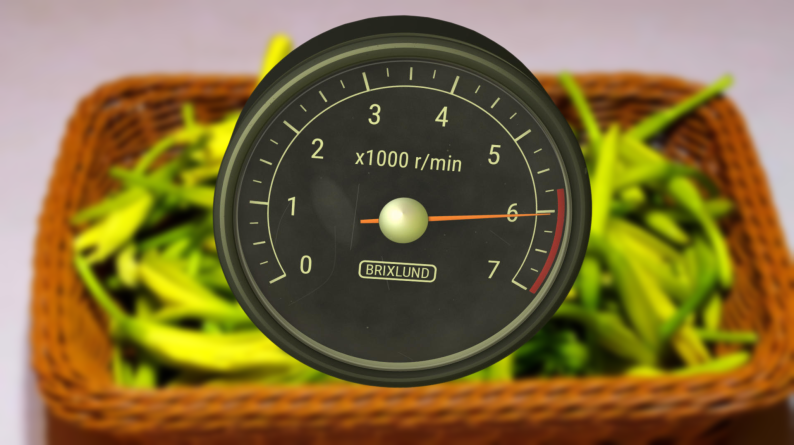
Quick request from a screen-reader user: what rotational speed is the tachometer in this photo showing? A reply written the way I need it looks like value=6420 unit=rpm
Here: value=6000 unit=rpm
